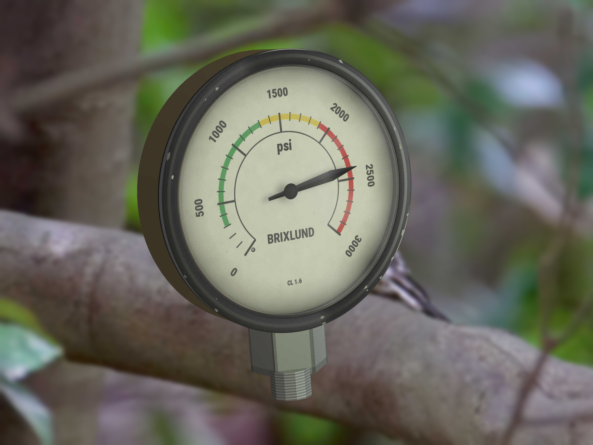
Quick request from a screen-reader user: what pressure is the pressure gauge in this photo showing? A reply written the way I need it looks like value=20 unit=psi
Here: value=2400 unit=psi
